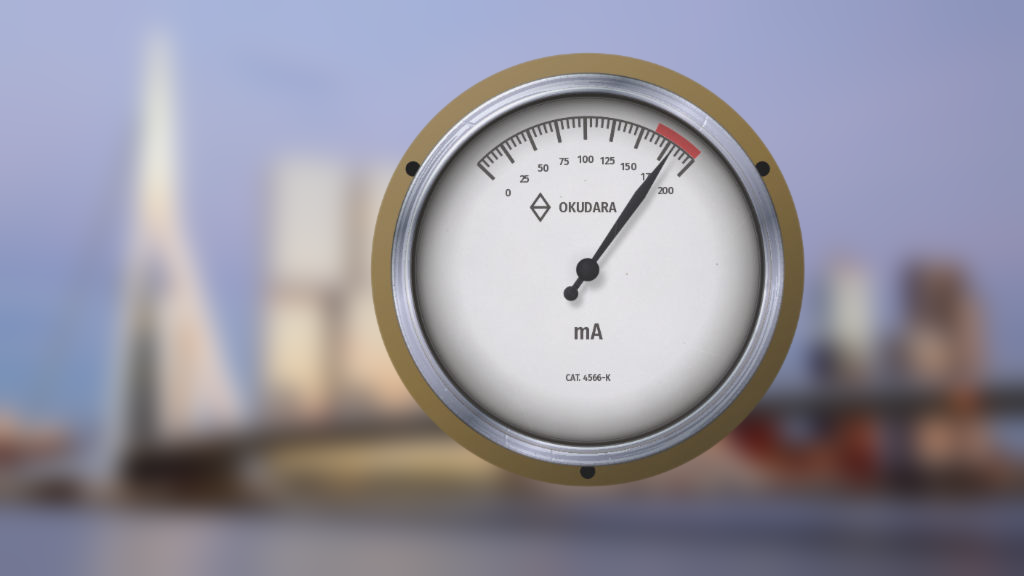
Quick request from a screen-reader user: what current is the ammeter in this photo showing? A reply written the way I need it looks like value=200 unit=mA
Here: value=180 unit=mA
